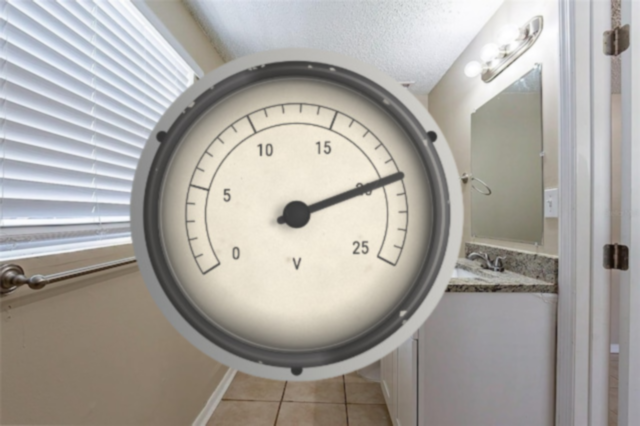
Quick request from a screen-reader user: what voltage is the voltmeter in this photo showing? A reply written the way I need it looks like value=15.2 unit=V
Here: value=20 unit=V
